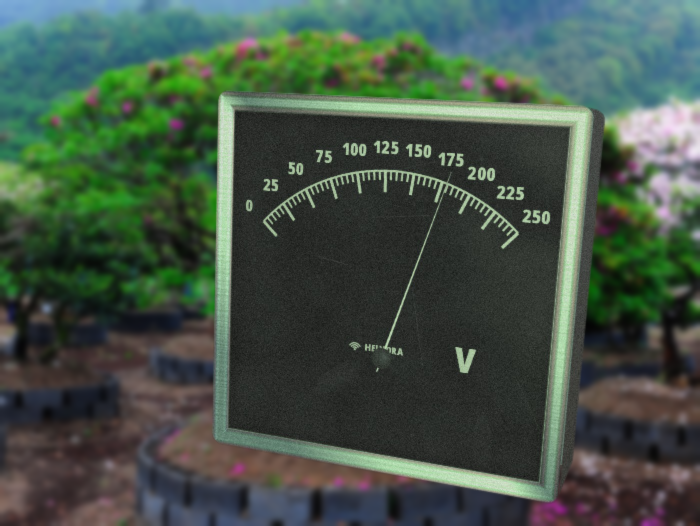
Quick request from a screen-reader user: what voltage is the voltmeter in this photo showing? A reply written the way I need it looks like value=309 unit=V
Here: value=180 unit=V
